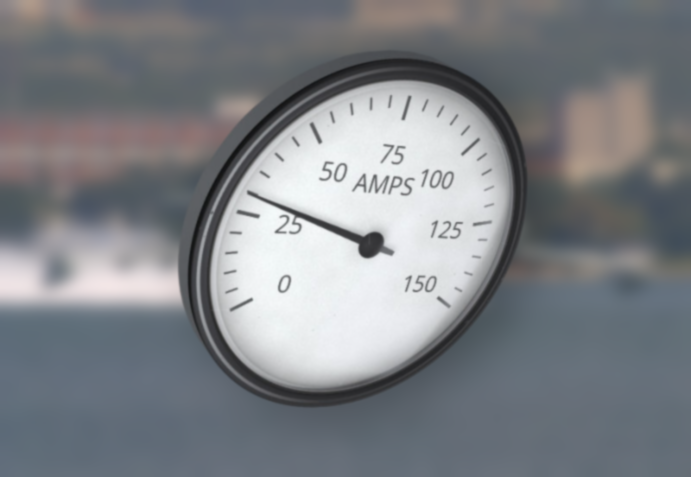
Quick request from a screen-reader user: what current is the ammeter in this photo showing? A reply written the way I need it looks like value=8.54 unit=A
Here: value=30 unit=A
